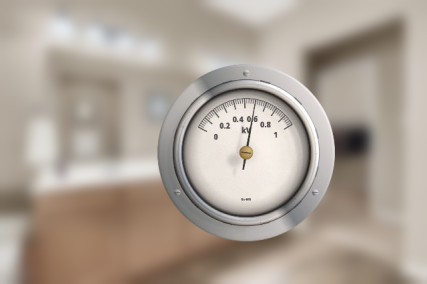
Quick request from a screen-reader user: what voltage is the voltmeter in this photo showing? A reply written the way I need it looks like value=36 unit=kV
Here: value=0.6 unit=kV
